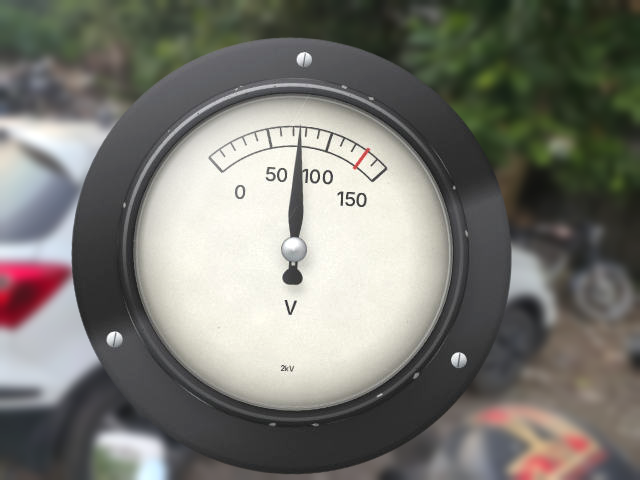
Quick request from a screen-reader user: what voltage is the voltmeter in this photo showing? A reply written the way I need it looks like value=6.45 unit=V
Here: value=75 unit=V
